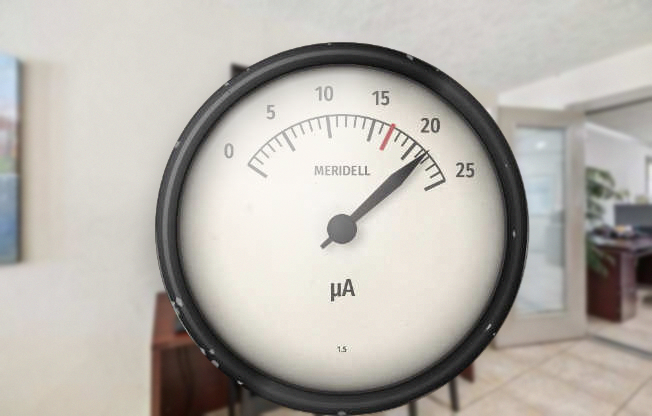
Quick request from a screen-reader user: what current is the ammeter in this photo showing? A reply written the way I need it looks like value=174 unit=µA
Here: value=21.5 unit=µA
